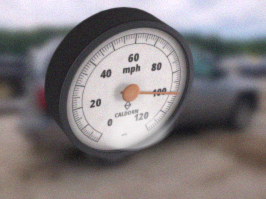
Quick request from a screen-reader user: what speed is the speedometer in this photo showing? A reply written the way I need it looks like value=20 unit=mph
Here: value=100 unit=mph
